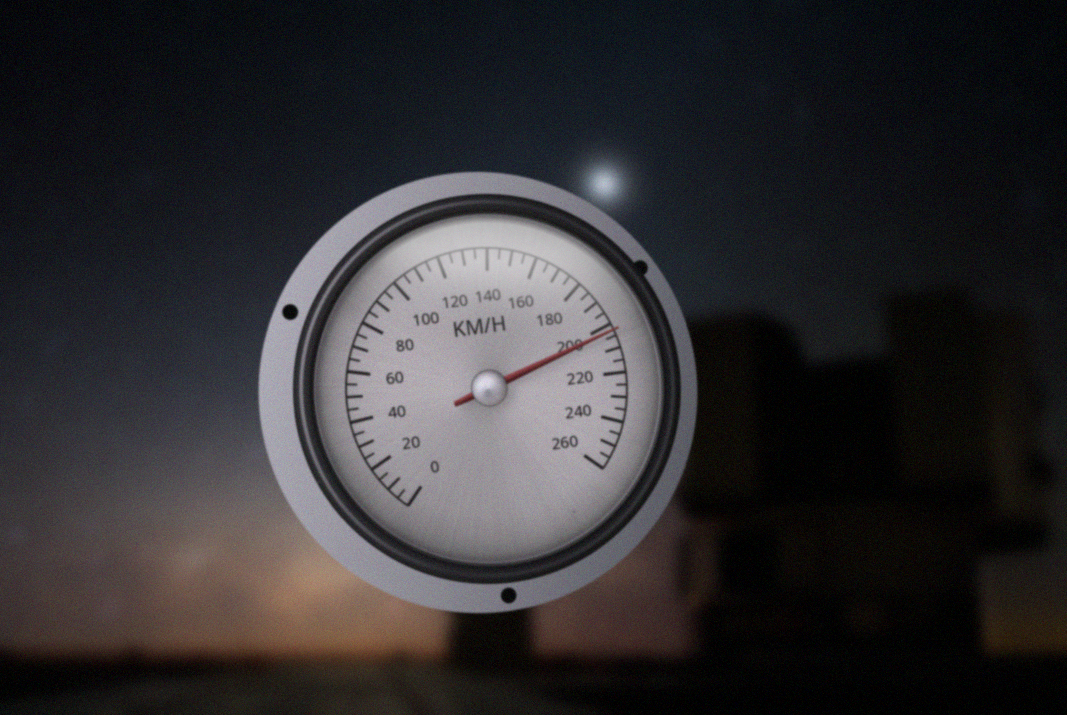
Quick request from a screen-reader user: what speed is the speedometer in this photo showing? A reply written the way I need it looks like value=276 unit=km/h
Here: value=202.5 unit=km/h
